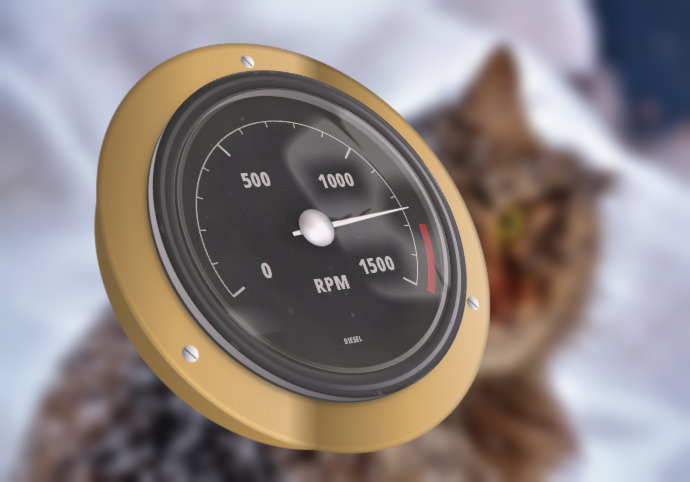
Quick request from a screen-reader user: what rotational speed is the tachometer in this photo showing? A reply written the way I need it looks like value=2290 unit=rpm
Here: value=1250 unit=rpm
